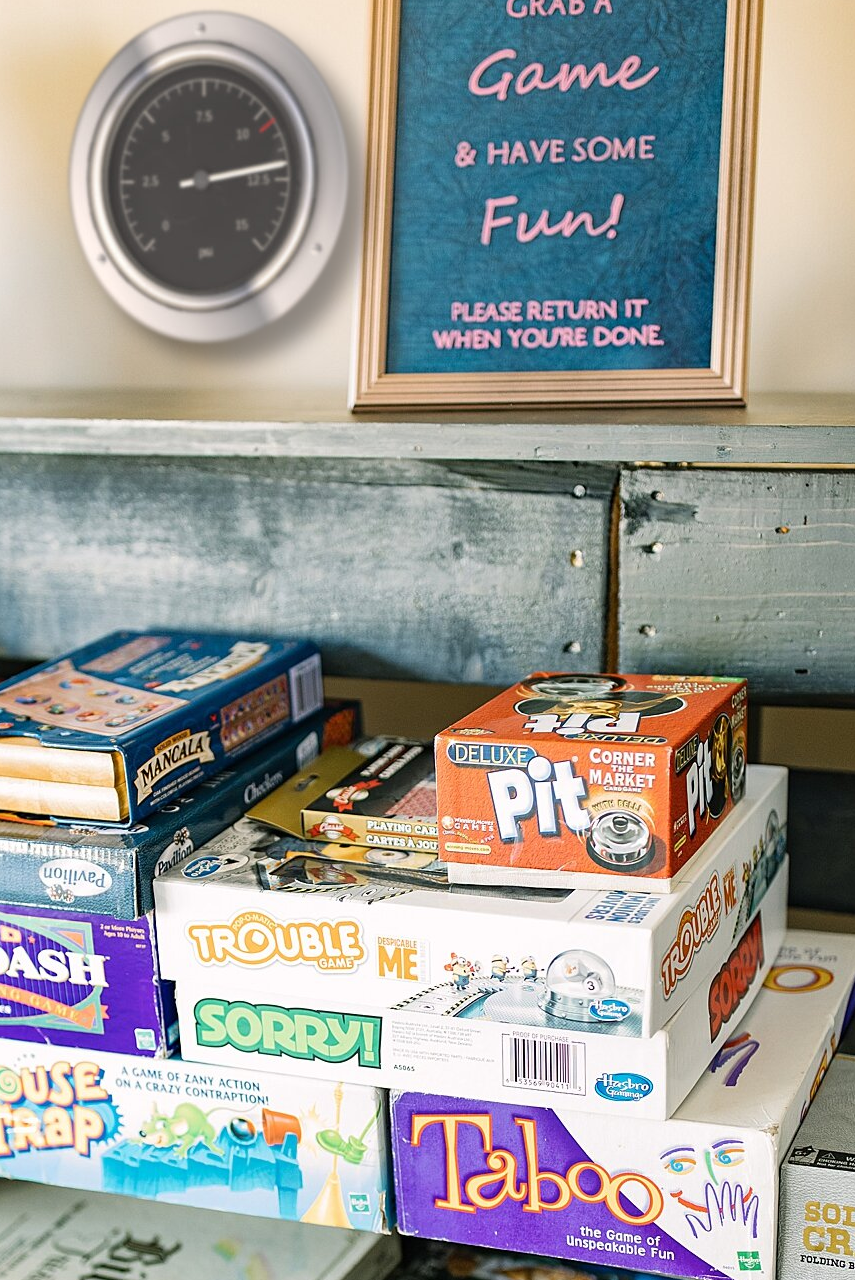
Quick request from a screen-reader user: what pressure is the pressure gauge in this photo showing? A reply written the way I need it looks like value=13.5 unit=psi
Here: value=12 unit=psi
